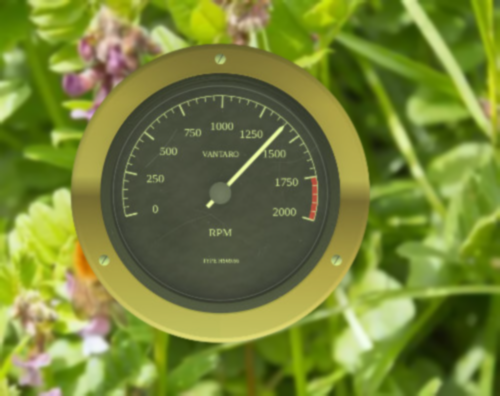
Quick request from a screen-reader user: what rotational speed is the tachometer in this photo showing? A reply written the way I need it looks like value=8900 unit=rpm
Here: value=1400 unit=rpm
